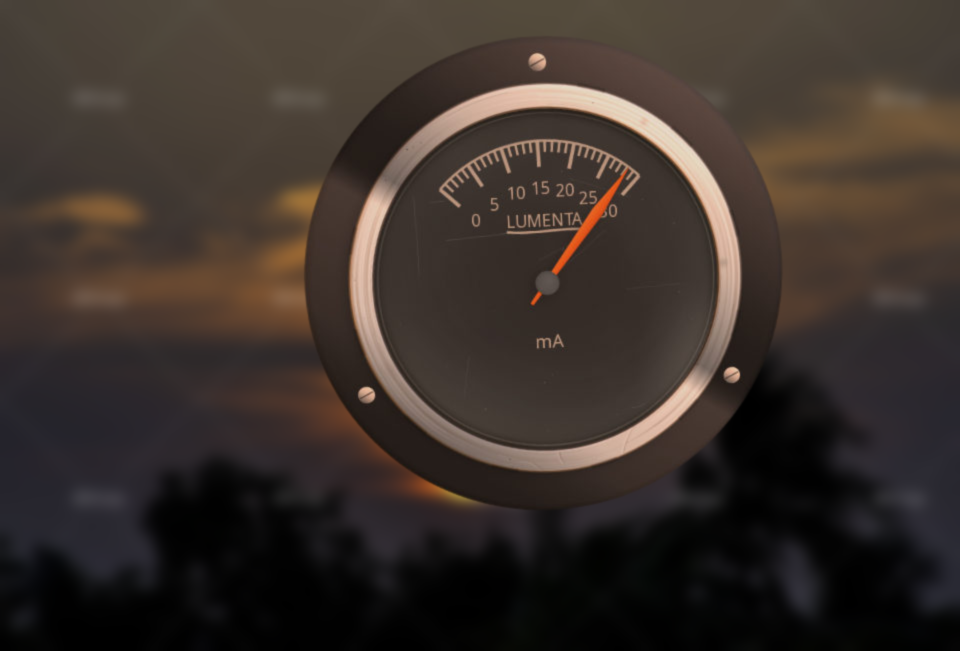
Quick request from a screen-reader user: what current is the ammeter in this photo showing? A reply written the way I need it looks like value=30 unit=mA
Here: value=28 unit=mA
